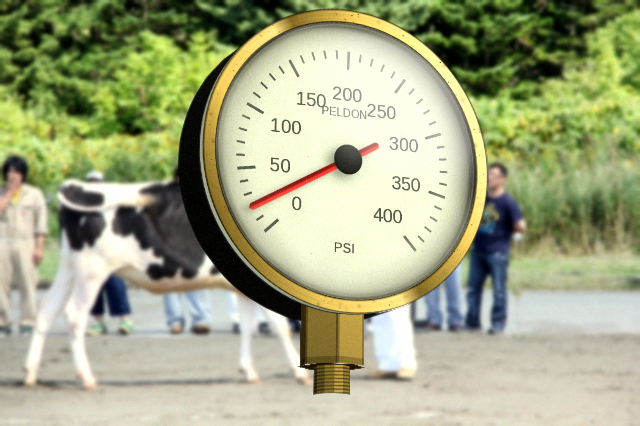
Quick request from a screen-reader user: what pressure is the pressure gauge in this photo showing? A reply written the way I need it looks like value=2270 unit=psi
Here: value=20 unit=psi
